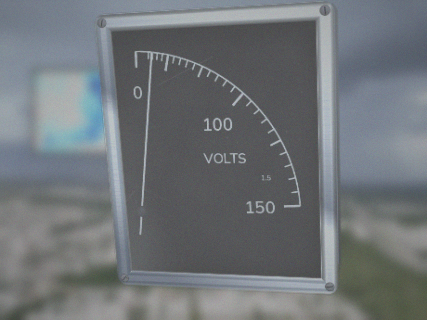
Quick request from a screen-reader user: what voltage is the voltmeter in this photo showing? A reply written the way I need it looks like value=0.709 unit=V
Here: value=35 unit=V
